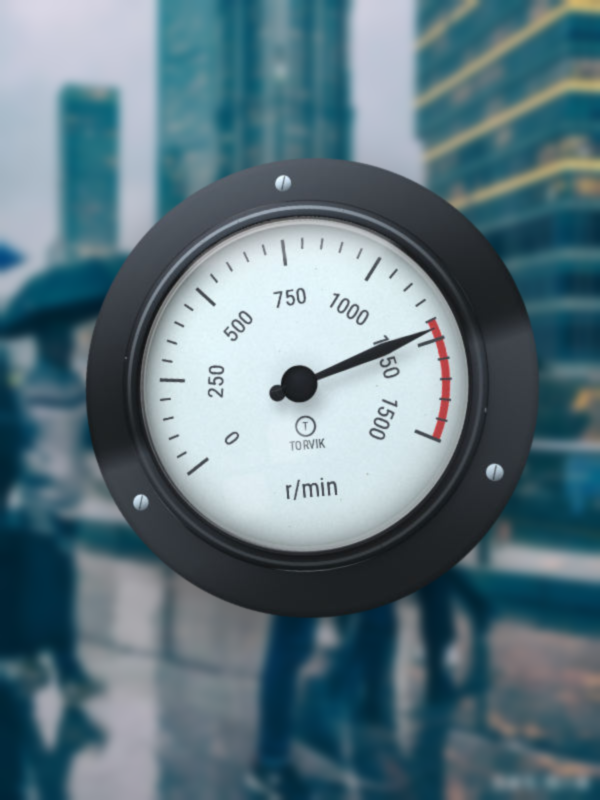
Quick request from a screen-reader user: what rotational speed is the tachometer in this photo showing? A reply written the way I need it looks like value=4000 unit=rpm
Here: value=1225 unit=rpm
